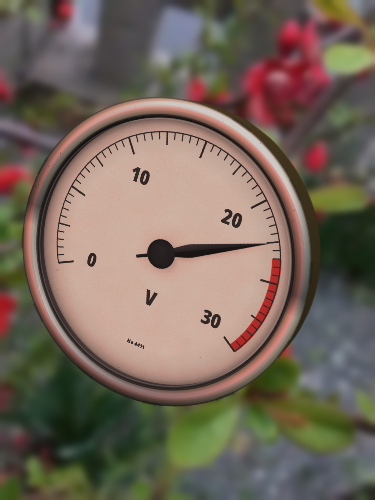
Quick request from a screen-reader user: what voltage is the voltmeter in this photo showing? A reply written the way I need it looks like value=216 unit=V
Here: value=22.5 unit=V
